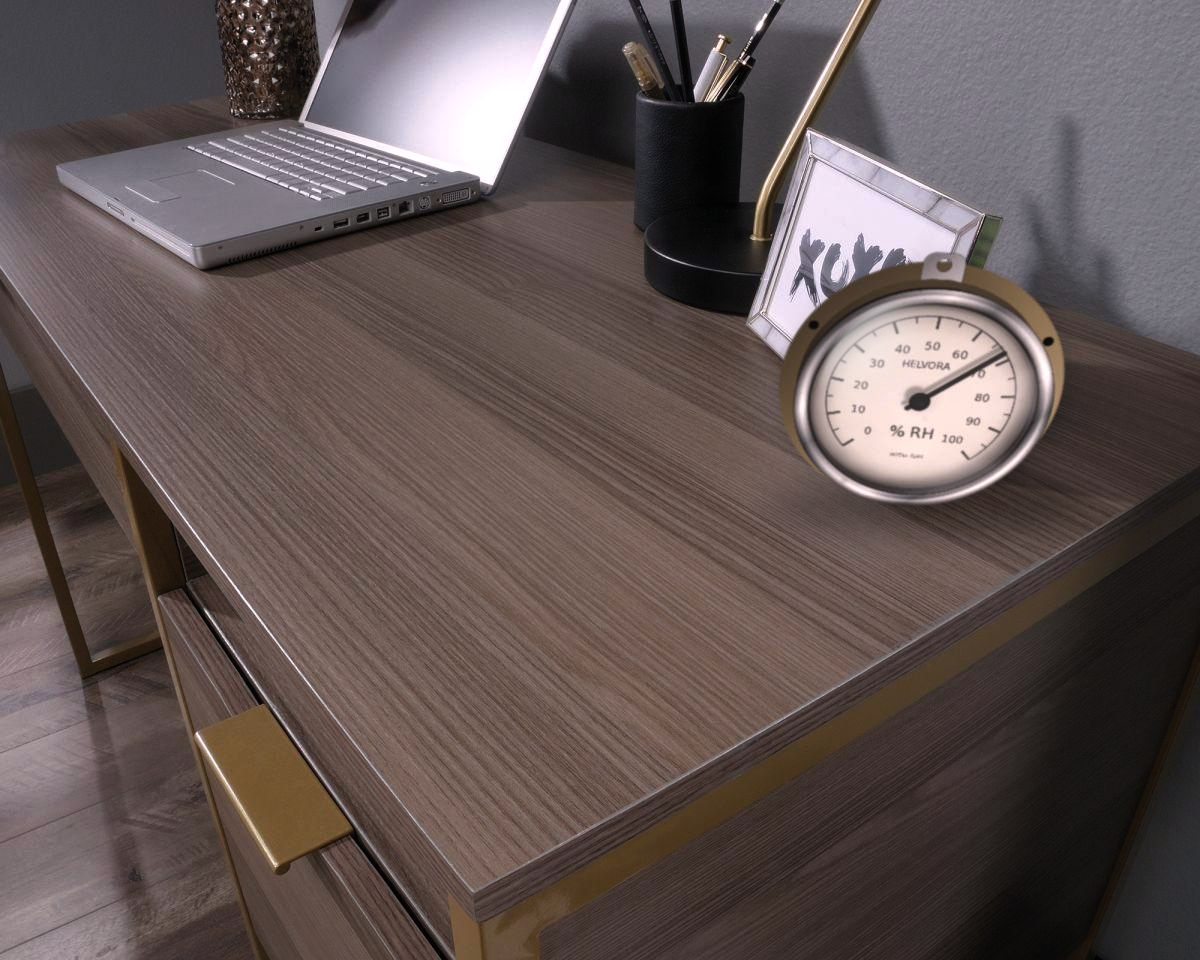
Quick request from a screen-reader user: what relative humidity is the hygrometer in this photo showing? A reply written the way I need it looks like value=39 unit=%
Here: value=67.5 unit=%
